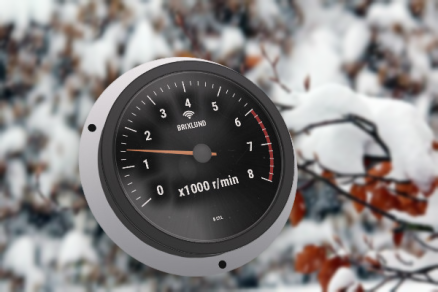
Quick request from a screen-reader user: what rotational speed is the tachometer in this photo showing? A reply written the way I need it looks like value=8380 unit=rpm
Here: value=1400 unit=rpm
